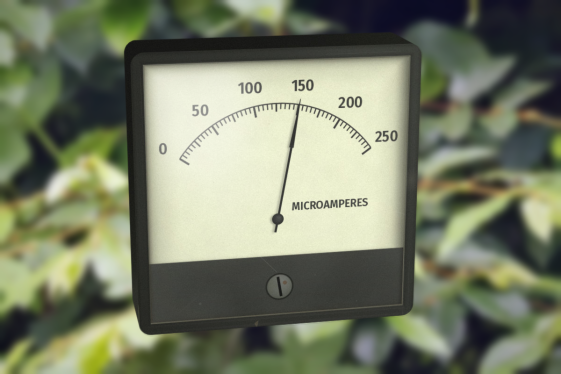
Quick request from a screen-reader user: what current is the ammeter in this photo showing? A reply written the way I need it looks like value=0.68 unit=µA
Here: value=150 unit=µA
